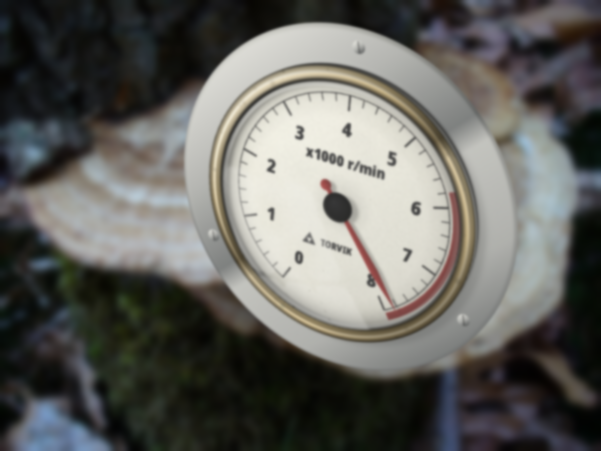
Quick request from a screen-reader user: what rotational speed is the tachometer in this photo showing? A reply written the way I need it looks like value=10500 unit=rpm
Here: value=7800 unit=rpm
